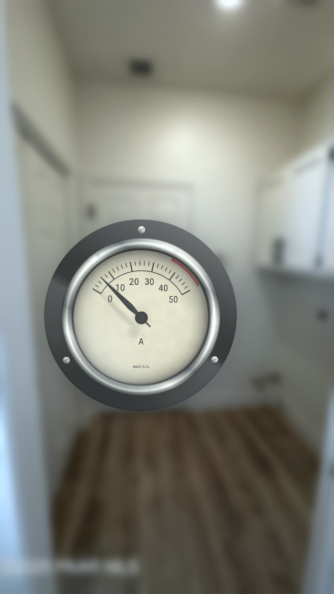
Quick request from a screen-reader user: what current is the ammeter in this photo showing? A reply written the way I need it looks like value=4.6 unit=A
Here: value=6 unit=A
